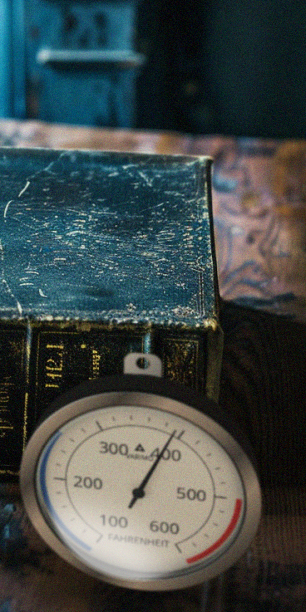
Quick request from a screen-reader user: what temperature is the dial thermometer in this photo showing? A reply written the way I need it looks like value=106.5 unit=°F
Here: value=390 unit=°F
